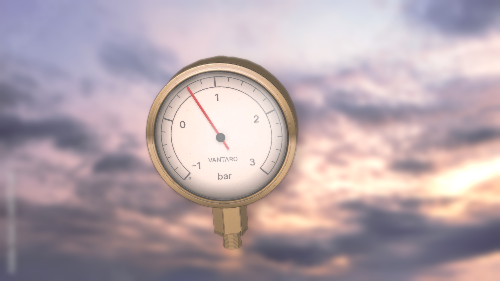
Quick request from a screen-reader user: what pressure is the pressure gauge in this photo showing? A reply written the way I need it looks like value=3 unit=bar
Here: value=0.6 unit=bar
